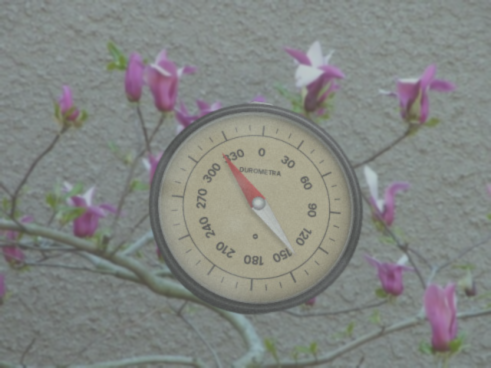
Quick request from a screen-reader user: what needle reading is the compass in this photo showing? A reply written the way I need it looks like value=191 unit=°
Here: value=320 unit=°
